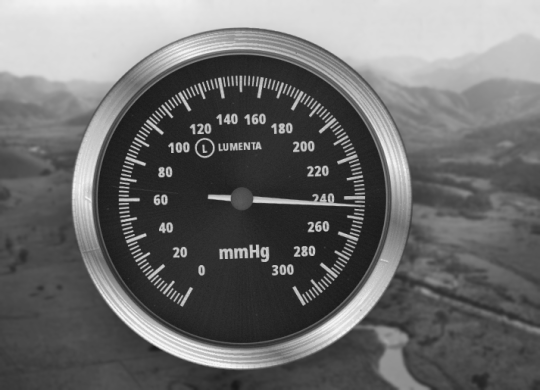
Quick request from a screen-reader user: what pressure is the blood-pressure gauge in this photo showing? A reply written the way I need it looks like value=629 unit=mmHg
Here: value=244 unit=mmHg
